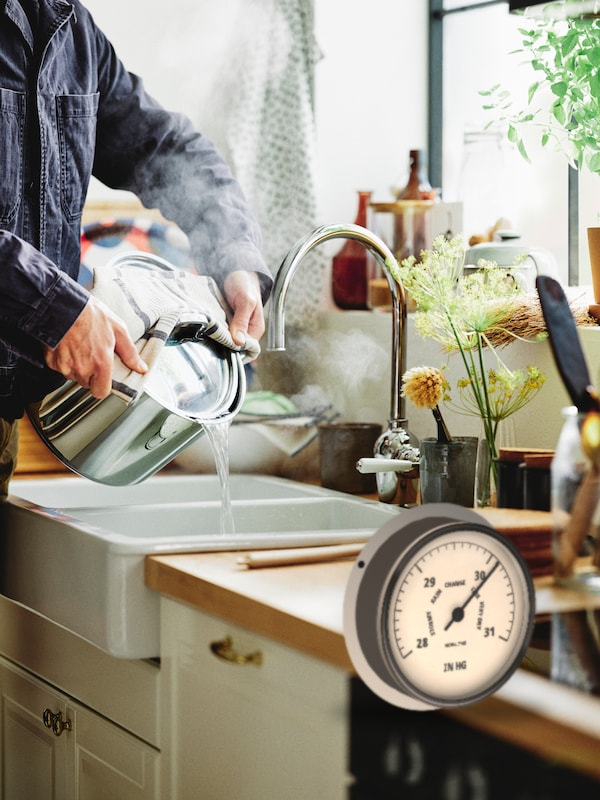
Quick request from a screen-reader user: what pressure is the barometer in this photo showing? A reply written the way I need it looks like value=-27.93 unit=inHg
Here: value=30.1 unit=inHg
